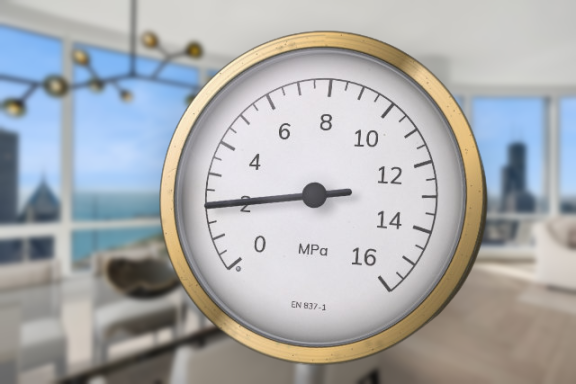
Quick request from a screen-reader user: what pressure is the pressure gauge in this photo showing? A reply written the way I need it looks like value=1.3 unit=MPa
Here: value=2 unit=MPa
